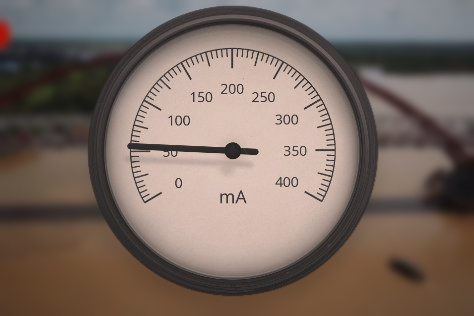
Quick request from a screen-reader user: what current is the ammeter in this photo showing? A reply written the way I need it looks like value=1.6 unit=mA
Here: value=55 unit=mA
